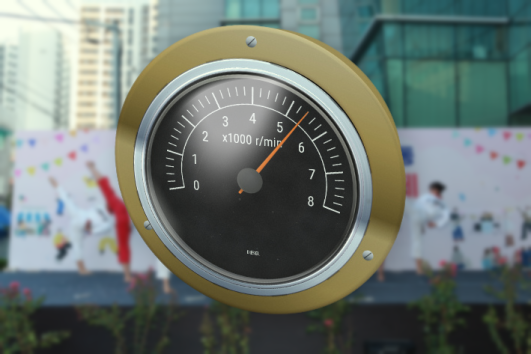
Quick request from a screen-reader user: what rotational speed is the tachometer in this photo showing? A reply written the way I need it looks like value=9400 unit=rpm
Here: value=5400 unit=rpm
